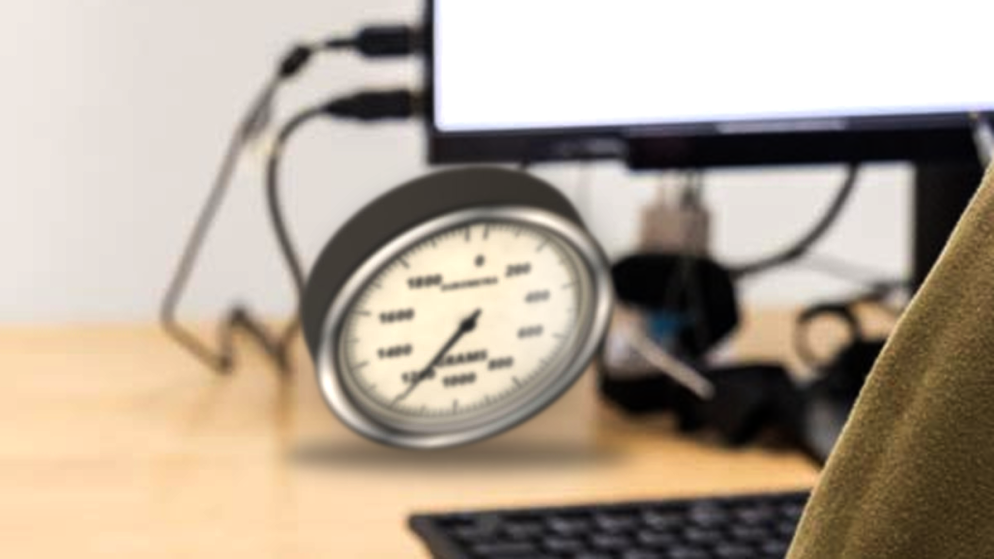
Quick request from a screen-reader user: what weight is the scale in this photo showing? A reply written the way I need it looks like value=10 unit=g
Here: value=1200 unit=g
